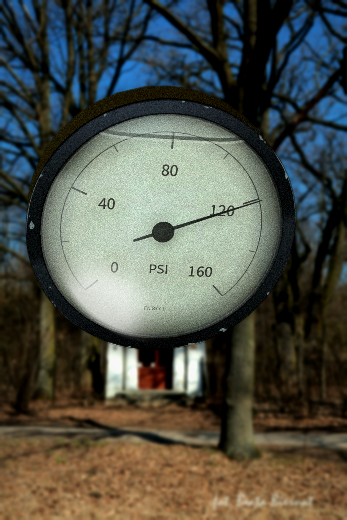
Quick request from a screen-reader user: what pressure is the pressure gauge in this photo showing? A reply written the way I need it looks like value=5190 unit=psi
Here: value=120 unit=psi
